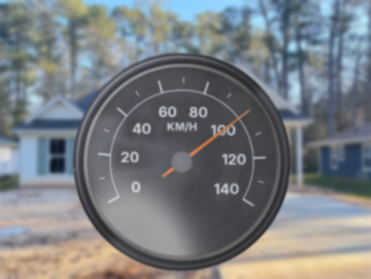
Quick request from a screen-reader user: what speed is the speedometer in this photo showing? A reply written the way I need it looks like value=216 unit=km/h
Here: value=100 unit=km/h
